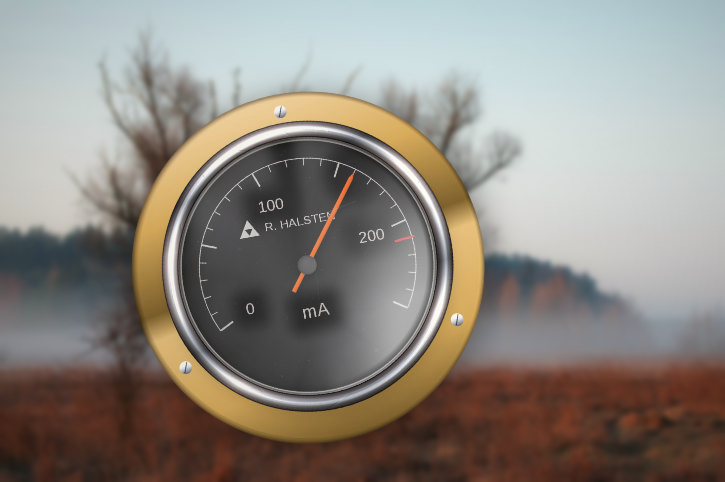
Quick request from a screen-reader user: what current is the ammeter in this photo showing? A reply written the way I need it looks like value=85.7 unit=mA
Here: value=160 unit=mA
